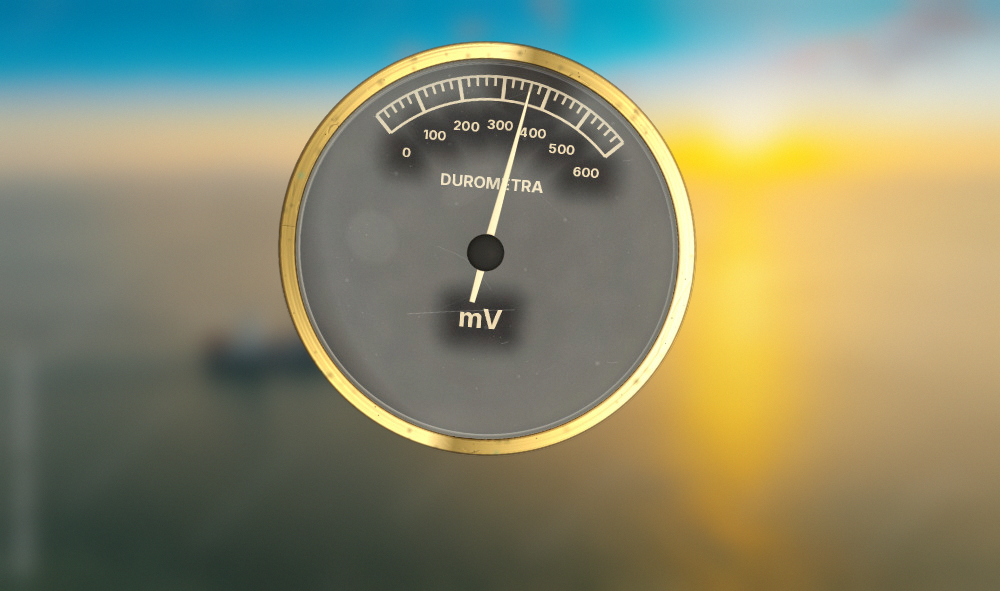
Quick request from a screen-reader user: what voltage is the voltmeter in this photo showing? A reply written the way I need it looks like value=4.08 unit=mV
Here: value=360 unit=mV
